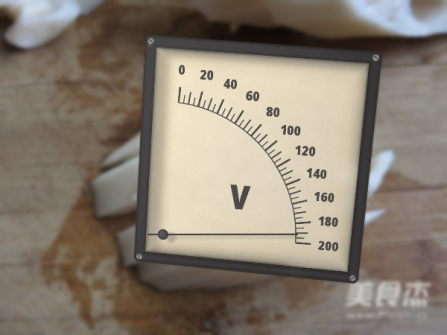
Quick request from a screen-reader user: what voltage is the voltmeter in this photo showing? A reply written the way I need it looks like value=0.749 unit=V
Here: value=190 unit=V
